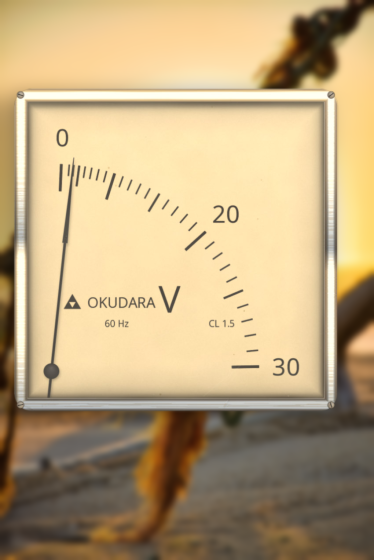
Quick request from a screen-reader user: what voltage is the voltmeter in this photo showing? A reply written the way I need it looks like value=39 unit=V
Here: value=4 unit=V
